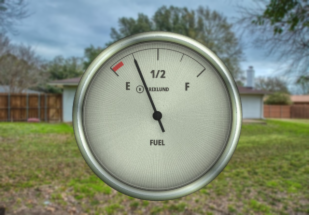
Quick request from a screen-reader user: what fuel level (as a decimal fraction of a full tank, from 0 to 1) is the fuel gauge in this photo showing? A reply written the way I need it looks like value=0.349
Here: value=0.25
